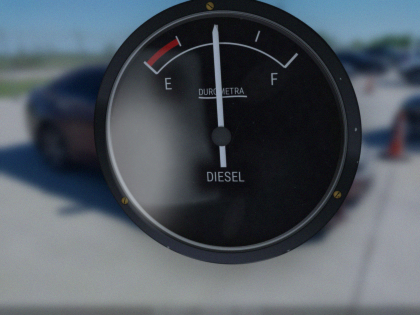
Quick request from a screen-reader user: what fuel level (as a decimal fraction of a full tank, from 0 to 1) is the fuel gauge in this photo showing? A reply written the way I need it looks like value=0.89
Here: value=0.5
